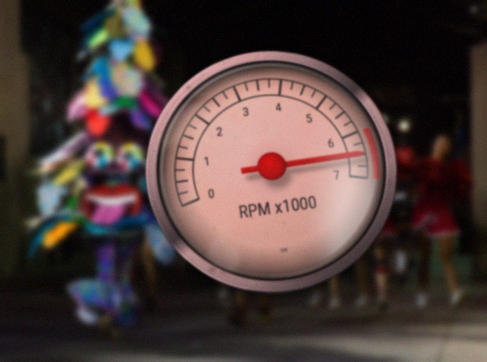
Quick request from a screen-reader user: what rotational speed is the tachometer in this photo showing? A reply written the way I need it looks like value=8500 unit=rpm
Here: value=6500 unit=rpm
